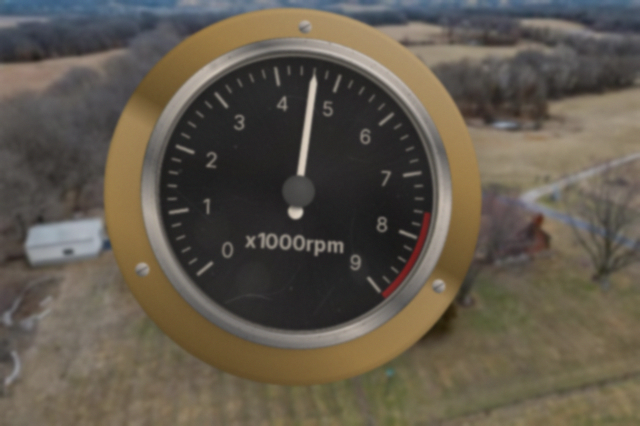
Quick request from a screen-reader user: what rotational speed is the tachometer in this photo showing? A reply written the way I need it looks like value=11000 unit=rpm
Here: value=4600 unit=rpm
